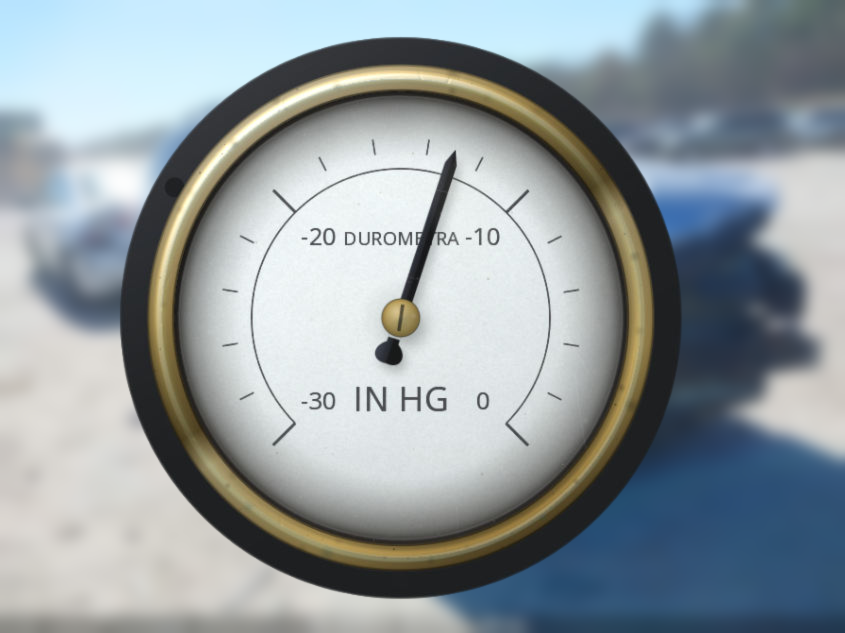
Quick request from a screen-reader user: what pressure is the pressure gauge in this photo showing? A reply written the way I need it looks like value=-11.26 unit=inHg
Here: value=-13 unit=inHg
